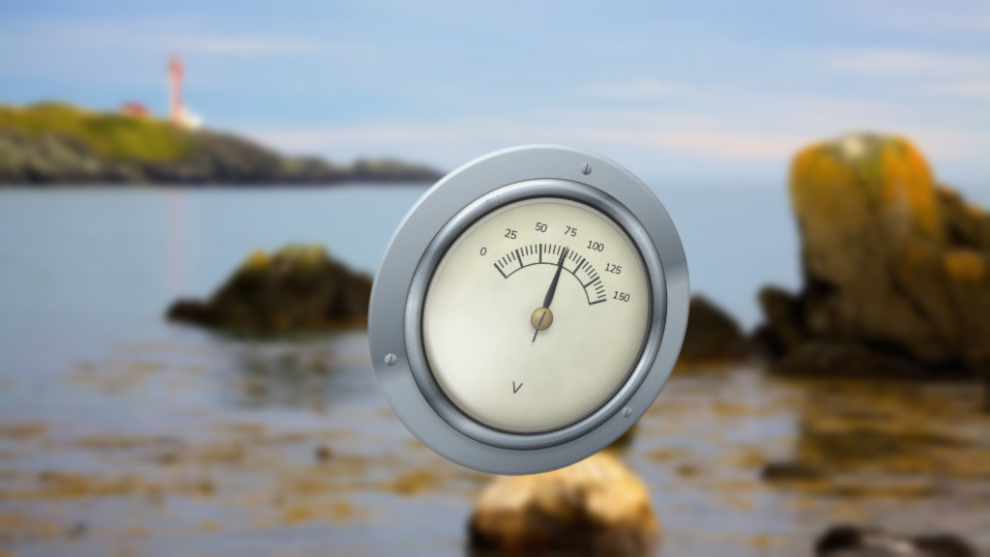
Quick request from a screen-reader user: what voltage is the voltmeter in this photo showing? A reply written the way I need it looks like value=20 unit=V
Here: value=75 unit=V
